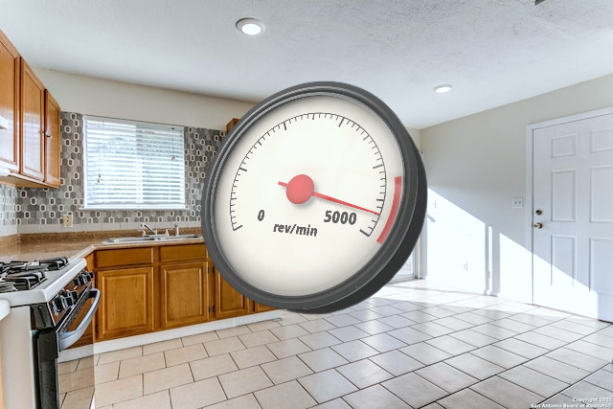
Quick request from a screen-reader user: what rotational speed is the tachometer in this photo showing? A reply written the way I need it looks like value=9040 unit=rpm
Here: value=4700 unit=rpm
